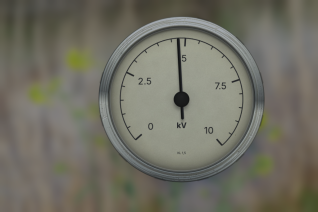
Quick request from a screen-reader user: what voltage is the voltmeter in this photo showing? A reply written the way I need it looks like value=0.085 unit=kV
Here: value=4.75 unit=kV
